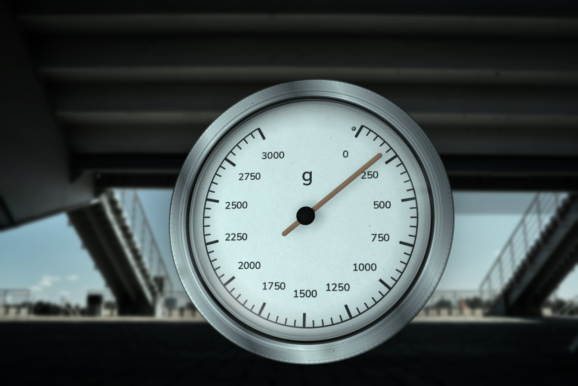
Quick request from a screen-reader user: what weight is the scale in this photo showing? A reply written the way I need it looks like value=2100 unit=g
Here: value=200 unit=g
